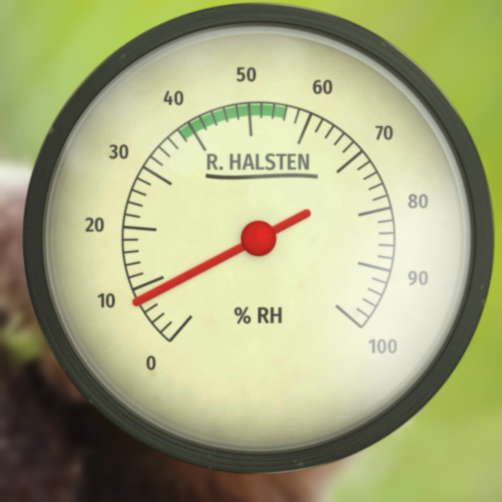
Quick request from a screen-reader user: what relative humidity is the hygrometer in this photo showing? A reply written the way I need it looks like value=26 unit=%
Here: value=8 unit=%
